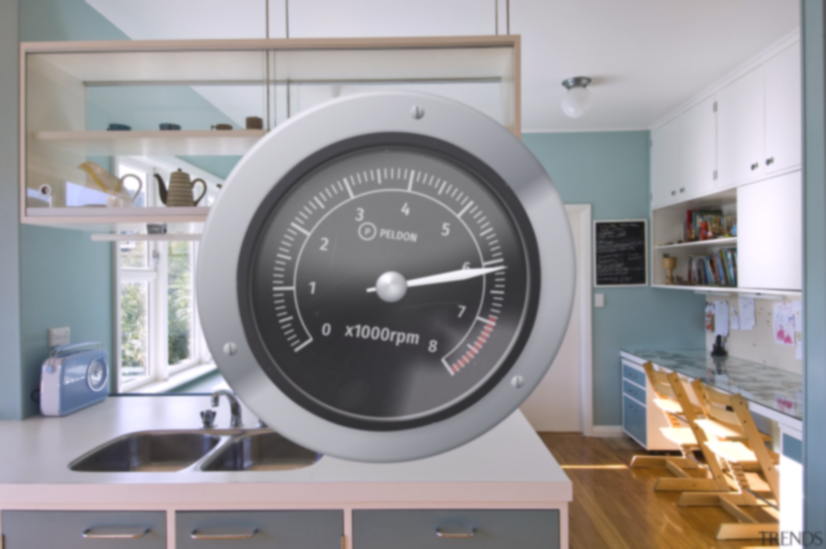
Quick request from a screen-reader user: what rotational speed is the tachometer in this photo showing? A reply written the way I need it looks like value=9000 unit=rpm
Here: value=6100 unit=rpm
